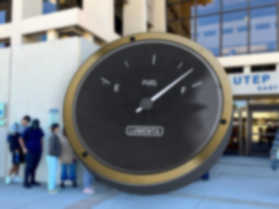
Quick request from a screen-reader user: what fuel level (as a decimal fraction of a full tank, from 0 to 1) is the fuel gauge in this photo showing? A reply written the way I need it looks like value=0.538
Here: value=0.875
